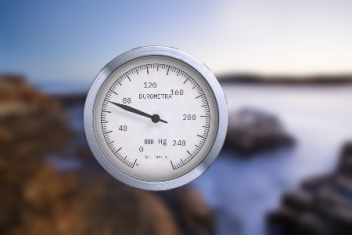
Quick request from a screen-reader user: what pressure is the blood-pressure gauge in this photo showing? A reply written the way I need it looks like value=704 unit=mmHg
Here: value=70 unit=mmHg
